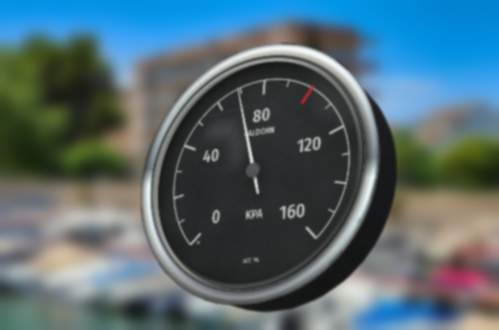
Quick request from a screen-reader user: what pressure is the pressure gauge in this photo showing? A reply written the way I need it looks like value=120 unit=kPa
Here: value=70 unit=kPa
